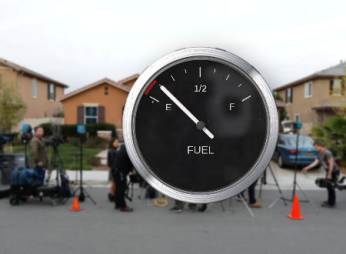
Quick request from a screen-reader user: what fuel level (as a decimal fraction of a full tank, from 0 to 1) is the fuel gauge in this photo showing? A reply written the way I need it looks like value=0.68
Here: value=0.125
